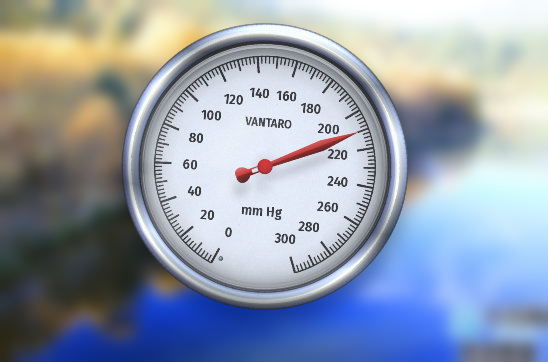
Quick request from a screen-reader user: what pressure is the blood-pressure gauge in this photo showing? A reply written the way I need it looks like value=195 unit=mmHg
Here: value=210 unit=mmHg
